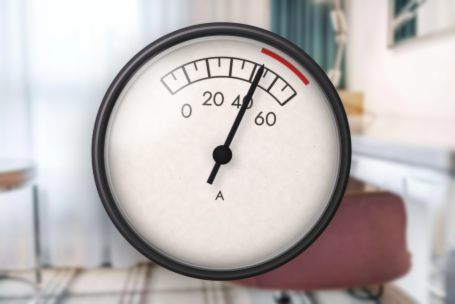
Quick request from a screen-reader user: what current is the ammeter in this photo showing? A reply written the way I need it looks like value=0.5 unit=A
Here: value=42.5 unit=A
